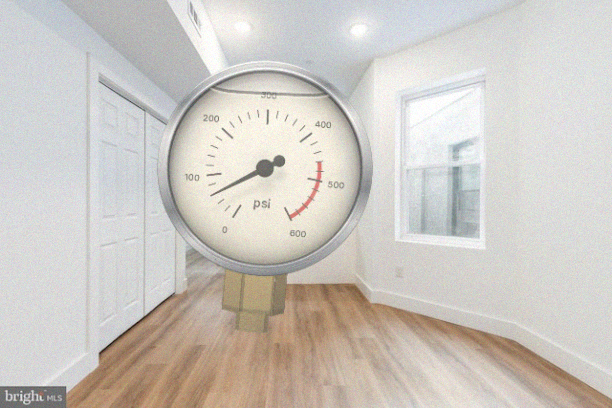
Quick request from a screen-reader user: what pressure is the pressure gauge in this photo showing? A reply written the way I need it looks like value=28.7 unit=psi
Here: value=60 unit=psi
